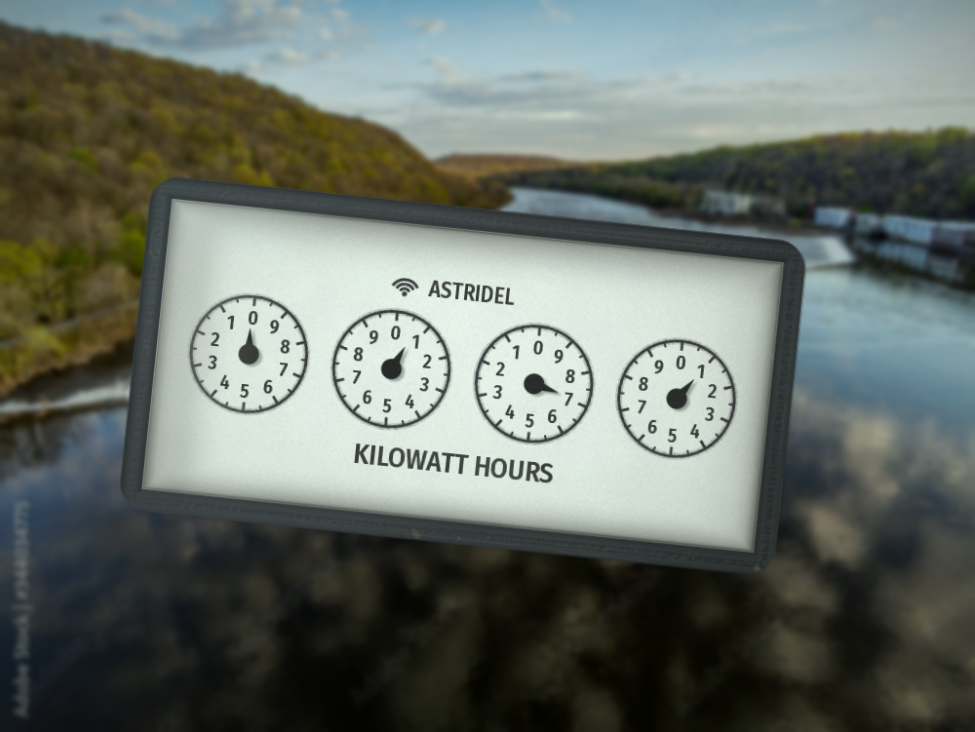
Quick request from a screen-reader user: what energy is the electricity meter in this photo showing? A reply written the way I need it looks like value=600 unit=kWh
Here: value=71 unit=kWh
